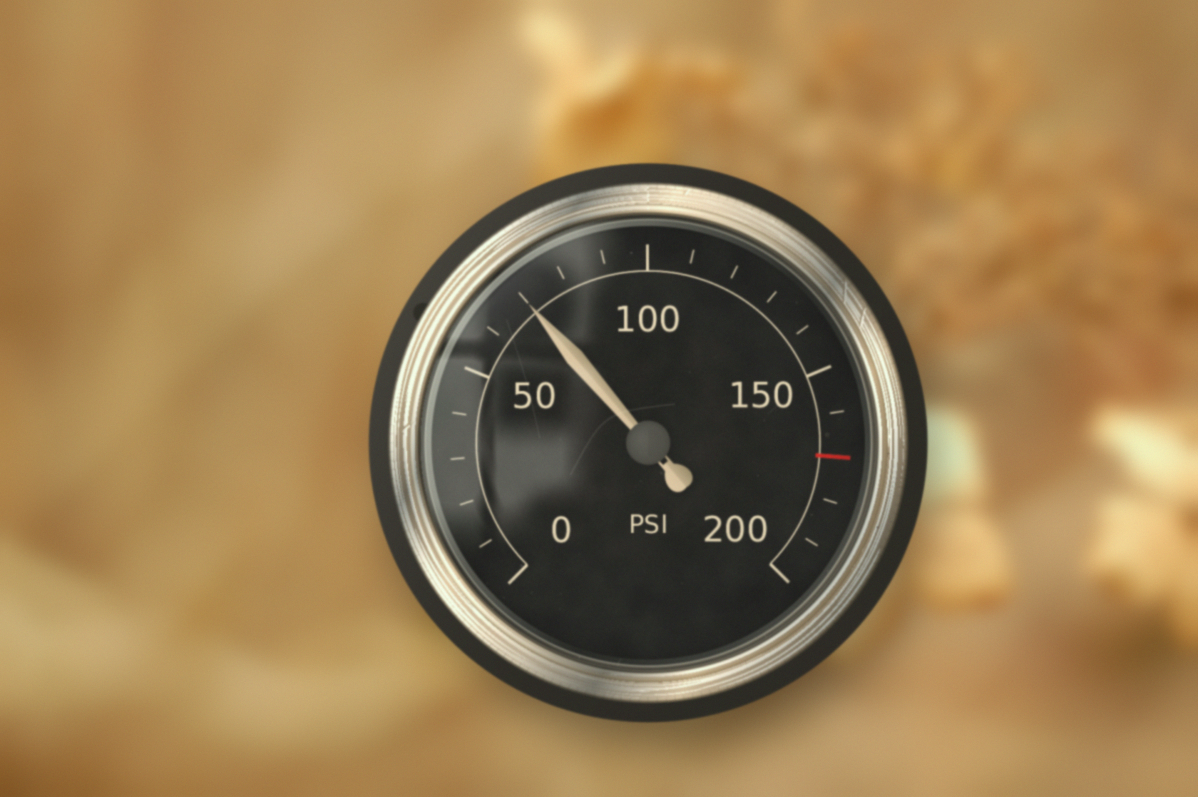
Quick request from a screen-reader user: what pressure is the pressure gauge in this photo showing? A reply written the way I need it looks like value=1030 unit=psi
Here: value=70 unit=psi
